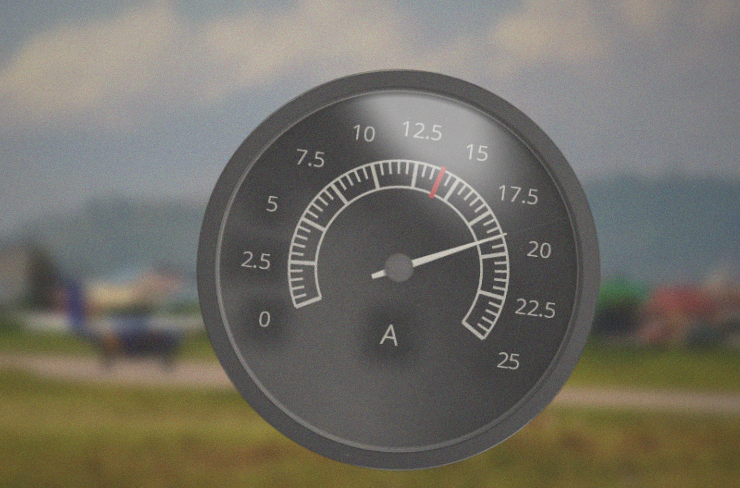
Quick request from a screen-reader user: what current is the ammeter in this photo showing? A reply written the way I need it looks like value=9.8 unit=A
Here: value=19 unit=A
